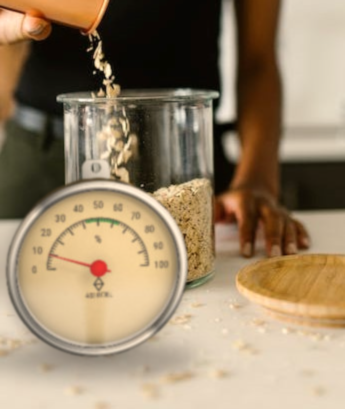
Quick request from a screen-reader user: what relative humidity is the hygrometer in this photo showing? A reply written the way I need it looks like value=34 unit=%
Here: value=10 unit=%
